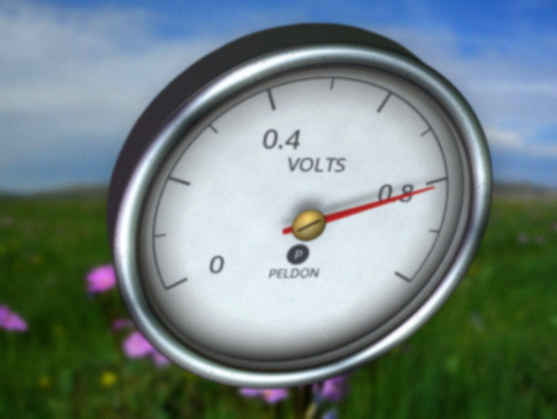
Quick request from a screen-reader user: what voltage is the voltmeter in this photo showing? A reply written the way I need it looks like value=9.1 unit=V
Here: value=0.8 unit=V
